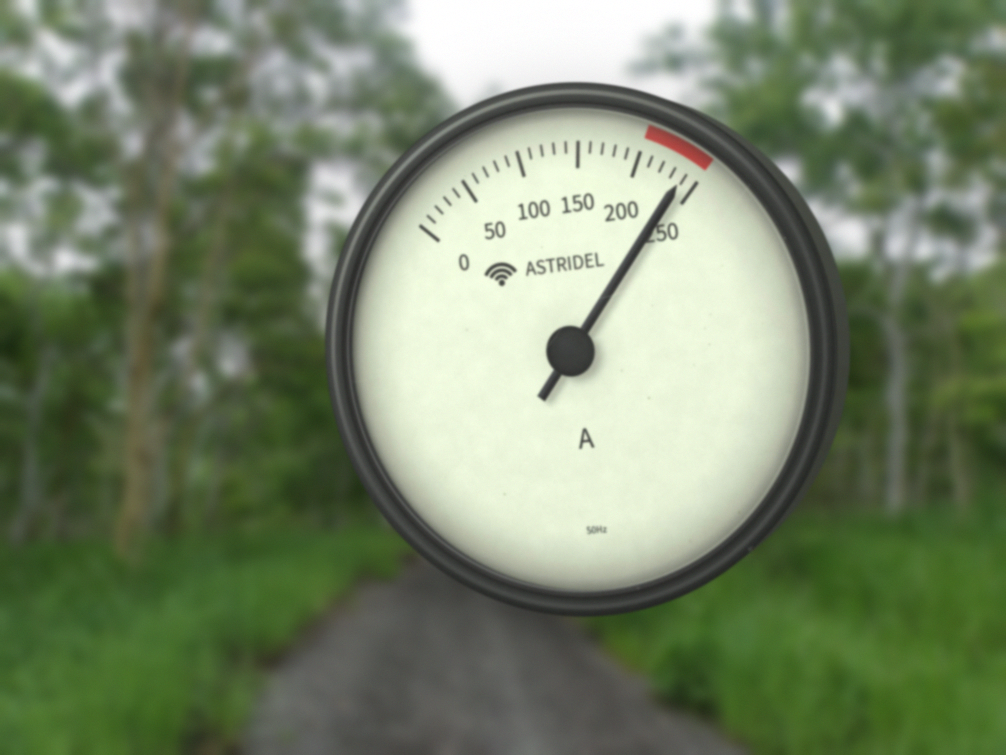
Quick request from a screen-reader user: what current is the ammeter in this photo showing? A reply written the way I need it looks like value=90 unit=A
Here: value=240 unit=A
